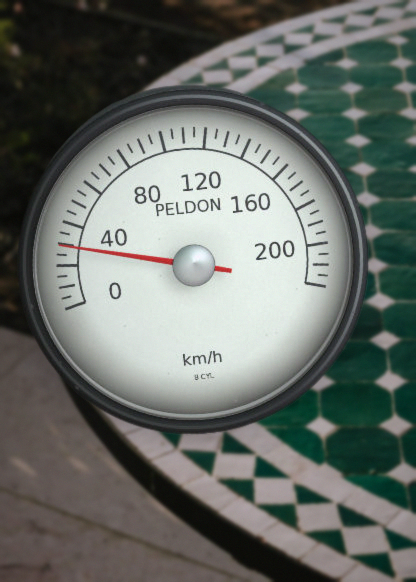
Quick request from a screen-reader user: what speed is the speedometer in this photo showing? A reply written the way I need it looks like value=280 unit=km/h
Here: value=30 unit=km/h
